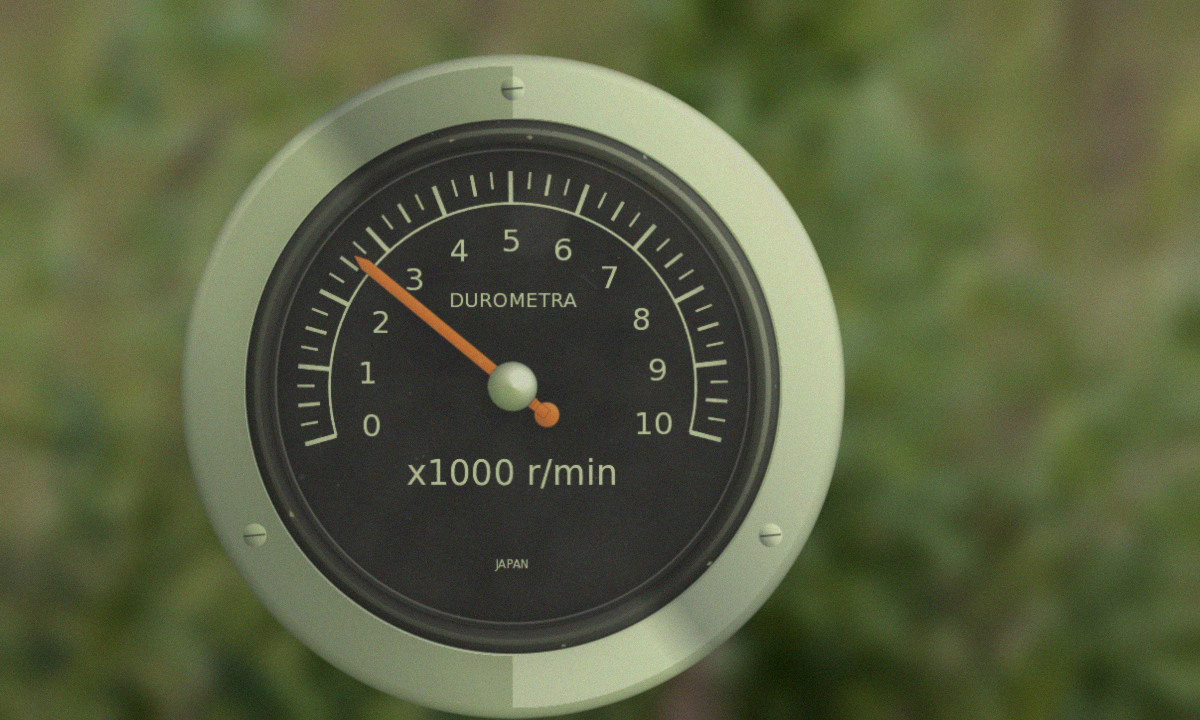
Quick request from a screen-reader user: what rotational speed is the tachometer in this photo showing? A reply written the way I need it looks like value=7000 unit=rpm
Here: value=2625 unit=rpm
